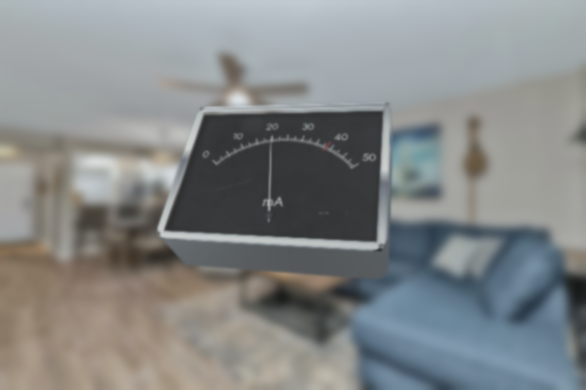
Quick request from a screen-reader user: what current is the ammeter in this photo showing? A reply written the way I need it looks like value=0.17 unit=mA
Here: value=20 unit=mA
